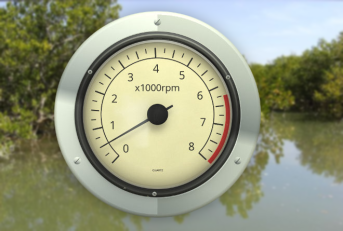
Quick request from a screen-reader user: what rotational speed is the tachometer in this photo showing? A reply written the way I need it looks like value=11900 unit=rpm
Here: value=500 unit=rpm
